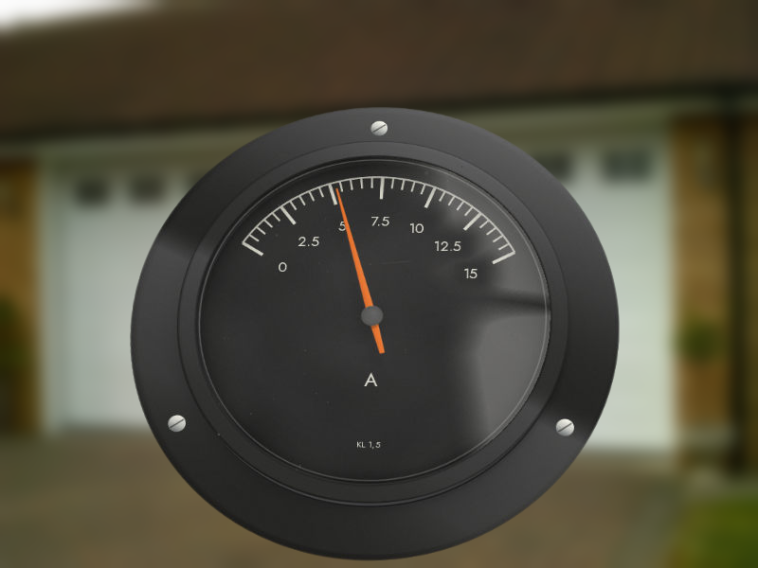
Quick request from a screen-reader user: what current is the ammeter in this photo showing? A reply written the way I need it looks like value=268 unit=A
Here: value=5.25 unit=A
